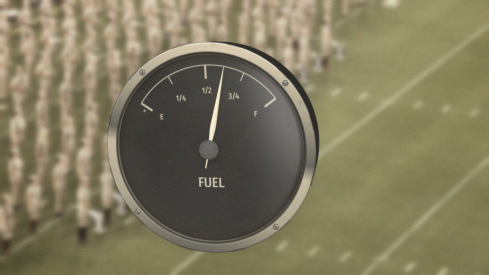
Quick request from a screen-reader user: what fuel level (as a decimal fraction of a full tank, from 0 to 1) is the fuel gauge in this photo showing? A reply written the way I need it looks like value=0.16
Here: value=0.625
